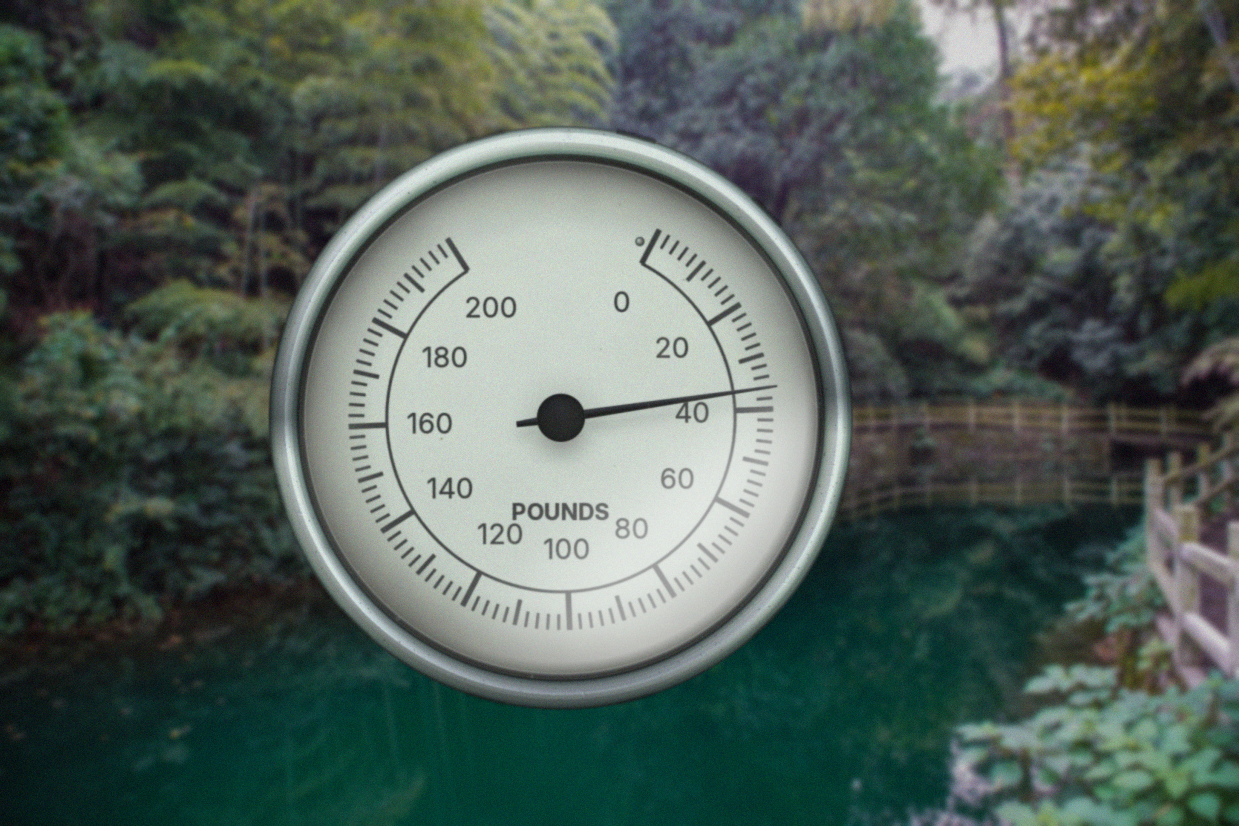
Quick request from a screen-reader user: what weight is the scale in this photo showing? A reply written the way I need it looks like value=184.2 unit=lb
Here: value=36 unit=lb
